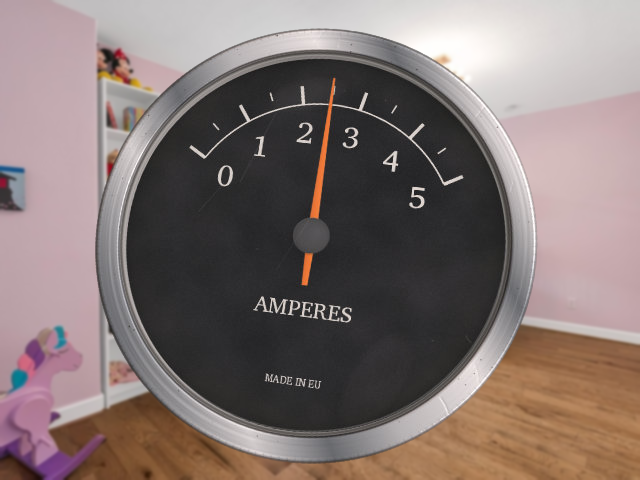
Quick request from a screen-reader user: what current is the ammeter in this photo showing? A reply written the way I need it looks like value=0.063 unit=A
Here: value=2.5 unit=A
